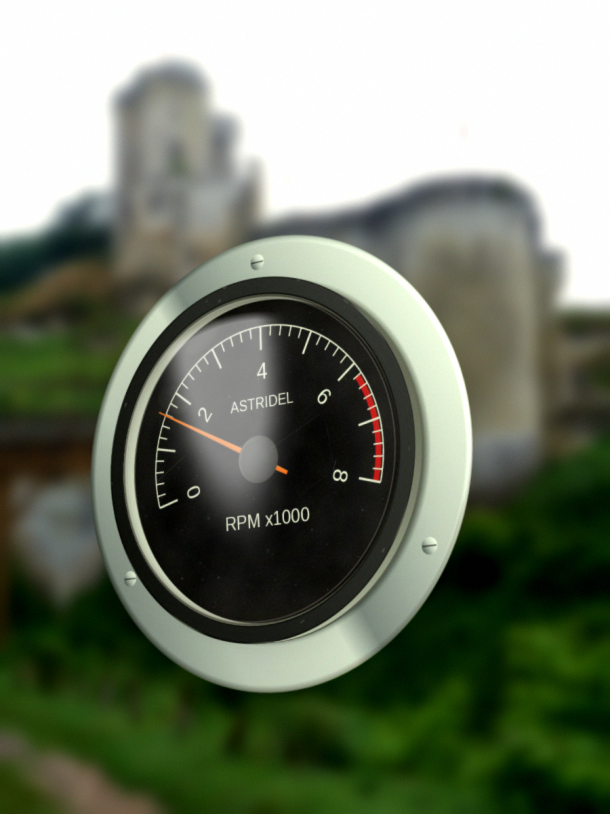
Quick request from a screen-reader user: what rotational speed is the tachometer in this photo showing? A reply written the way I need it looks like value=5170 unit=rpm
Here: value=1600 unit=rpm
